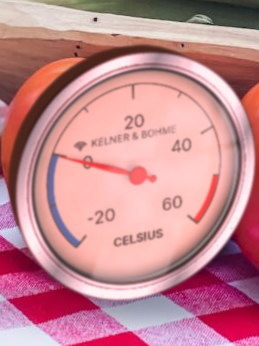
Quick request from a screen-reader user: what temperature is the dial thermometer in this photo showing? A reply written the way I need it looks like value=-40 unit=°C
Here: value=0 unit=°C
